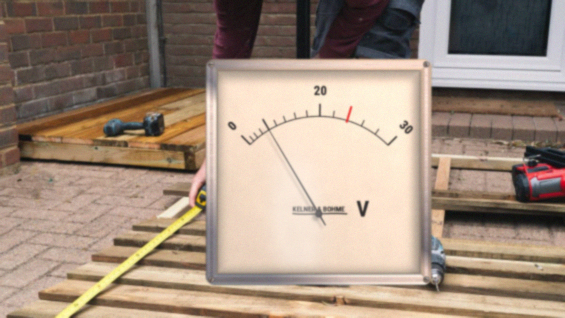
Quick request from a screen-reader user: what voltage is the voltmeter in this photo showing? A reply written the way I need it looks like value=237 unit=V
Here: value=10 unit=V
